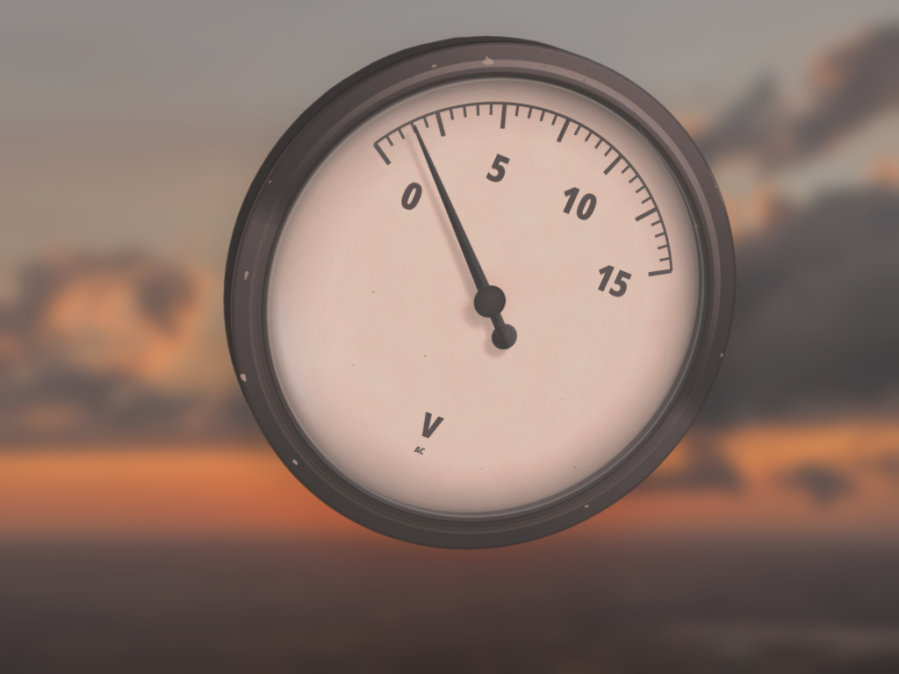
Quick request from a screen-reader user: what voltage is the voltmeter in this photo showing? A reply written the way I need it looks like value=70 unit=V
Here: value=1.5 unit=V
